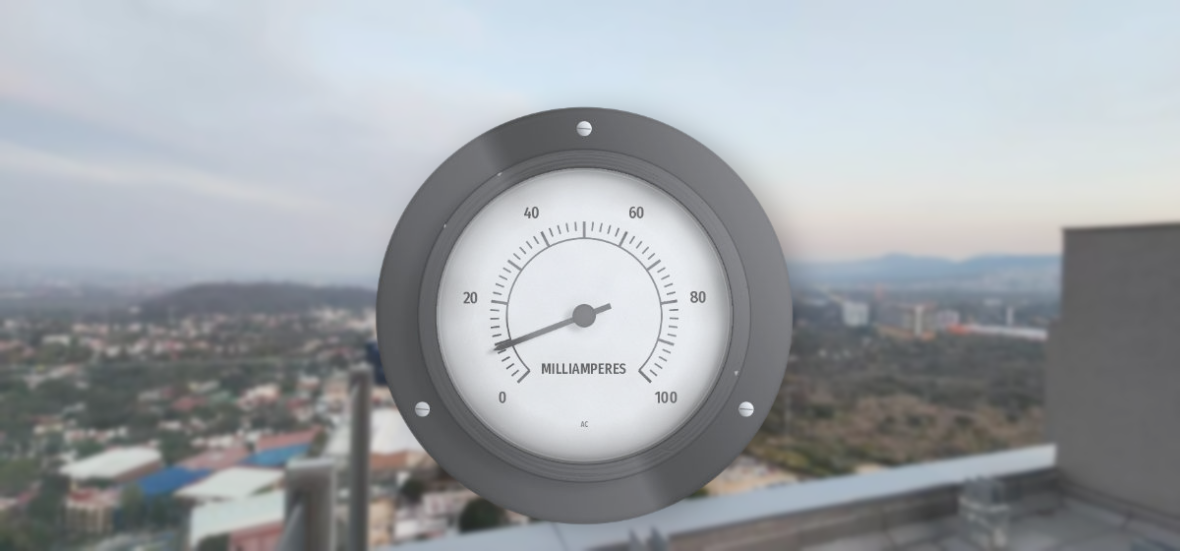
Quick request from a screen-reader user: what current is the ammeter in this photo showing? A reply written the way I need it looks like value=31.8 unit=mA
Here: value=9 unit=mA
